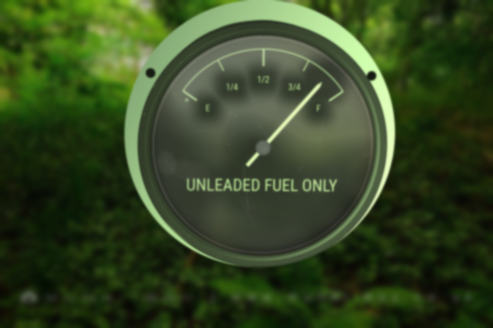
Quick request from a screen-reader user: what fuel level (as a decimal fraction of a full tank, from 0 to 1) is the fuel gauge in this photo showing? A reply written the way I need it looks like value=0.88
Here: value=0.875
